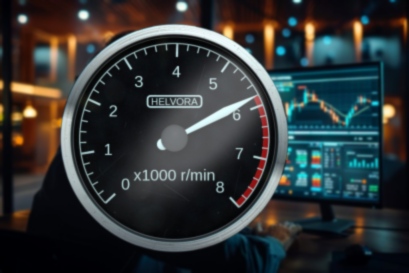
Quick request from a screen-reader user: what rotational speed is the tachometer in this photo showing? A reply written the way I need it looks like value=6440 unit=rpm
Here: value=5800 unit=rpm
